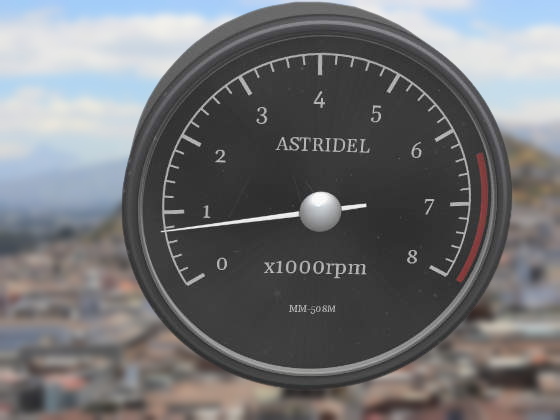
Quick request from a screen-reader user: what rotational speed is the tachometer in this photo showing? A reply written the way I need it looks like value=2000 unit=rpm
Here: value=800 unit=rpm
